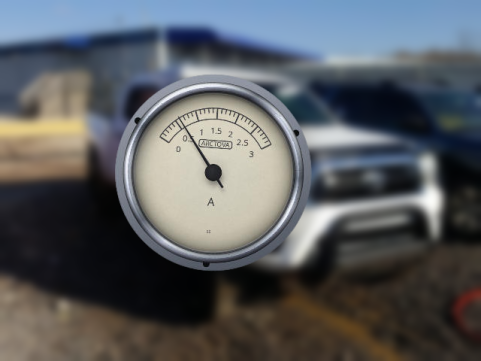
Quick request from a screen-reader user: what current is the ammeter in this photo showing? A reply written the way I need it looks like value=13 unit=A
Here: value=0.6 unit=A
